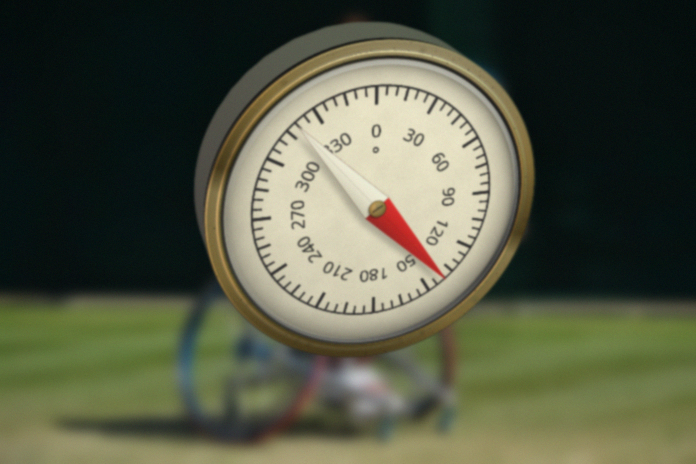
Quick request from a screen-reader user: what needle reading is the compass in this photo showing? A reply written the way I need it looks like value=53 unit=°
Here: value=140 unit=°
